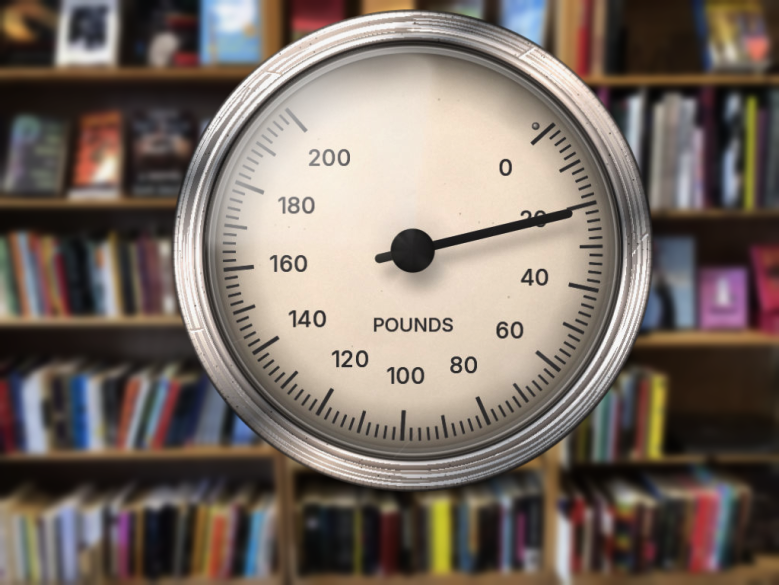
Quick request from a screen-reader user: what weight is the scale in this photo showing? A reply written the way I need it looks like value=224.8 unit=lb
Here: value=21 unit=lb
